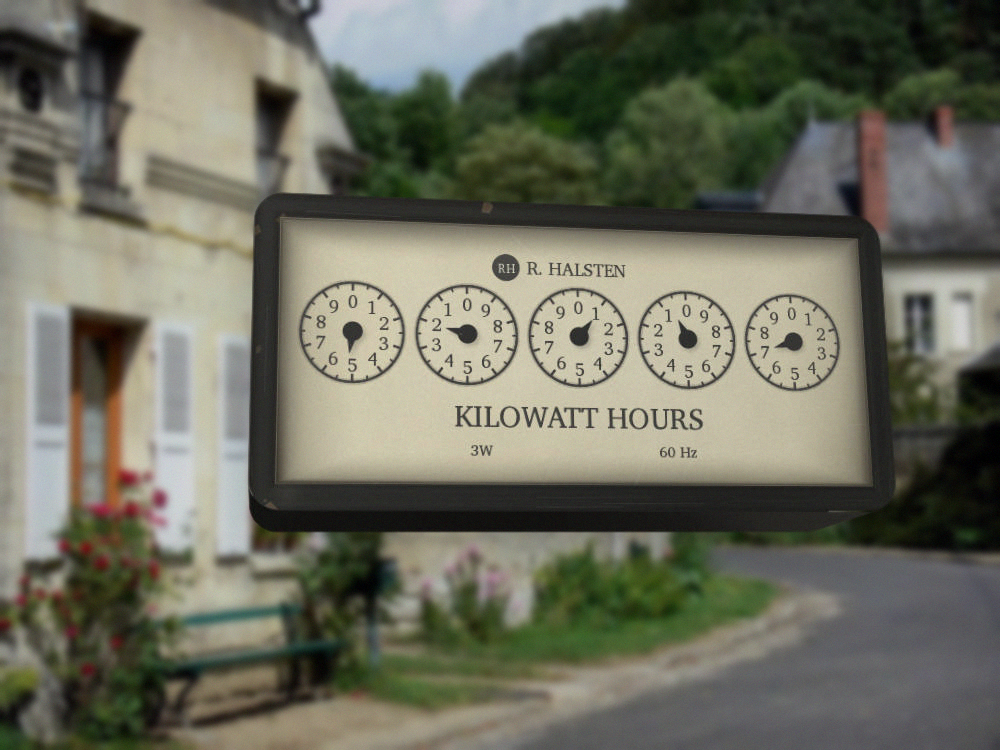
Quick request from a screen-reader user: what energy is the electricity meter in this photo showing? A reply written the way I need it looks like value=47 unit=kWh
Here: value=52107 unit=kWh
